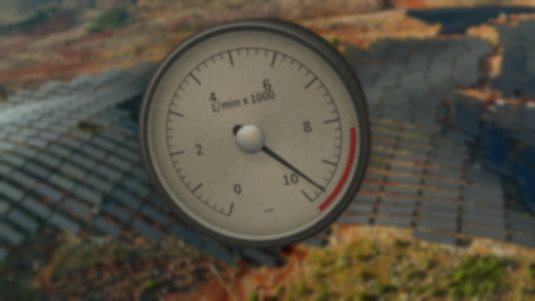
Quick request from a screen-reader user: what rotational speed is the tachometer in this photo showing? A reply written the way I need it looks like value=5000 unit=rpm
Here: value=9600 unit=rpm
